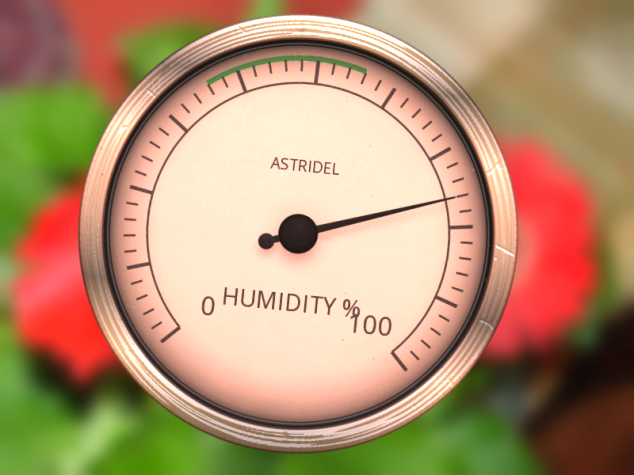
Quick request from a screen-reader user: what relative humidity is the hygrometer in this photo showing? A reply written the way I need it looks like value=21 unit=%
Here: value=76 unit=%
